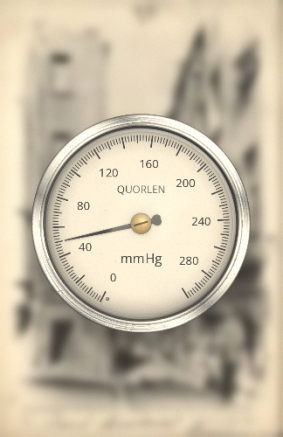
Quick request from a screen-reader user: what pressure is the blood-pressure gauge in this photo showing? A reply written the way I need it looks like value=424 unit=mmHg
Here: value=50 unit=mmHg
